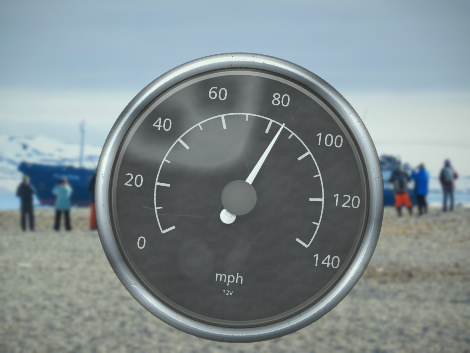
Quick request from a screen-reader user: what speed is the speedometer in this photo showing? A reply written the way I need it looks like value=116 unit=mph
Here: value=85 unit=mph
